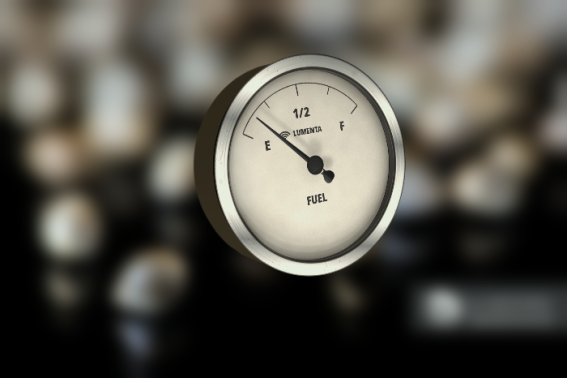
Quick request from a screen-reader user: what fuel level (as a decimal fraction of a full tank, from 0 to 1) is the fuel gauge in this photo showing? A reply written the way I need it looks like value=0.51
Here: value=0.125
